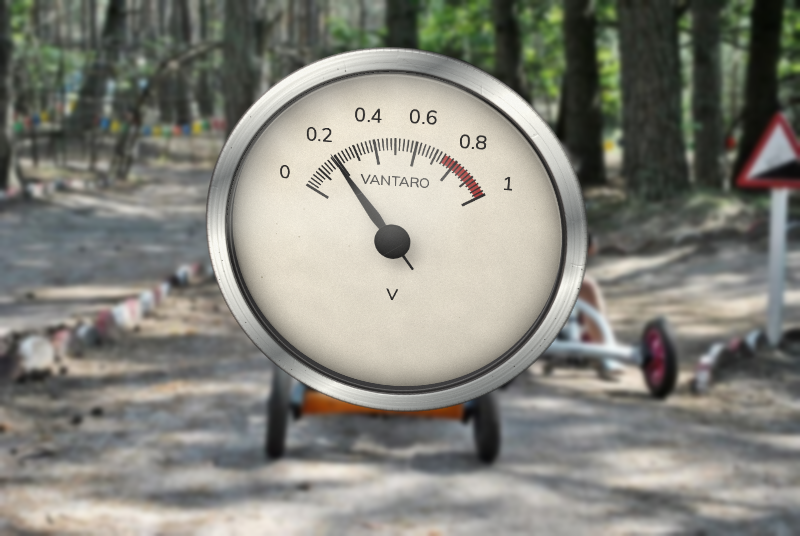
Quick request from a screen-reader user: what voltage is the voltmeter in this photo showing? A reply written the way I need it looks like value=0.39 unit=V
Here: value=0.2 unit=V
